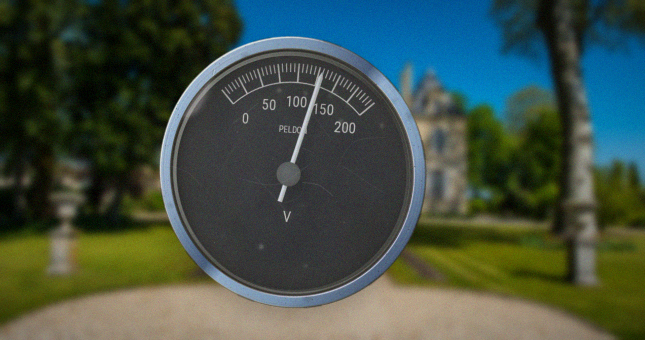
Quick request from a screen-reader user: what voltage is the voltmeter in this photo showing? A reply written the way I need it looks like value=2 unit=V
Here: value=130 unit=V
